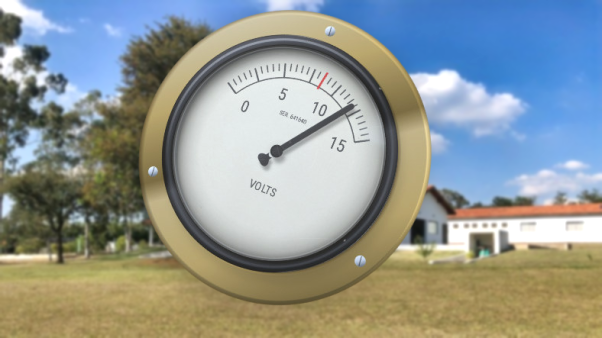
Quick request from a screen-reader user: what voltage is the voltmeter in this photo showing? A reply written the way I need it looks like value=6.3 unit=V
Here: value=12 unit=V
